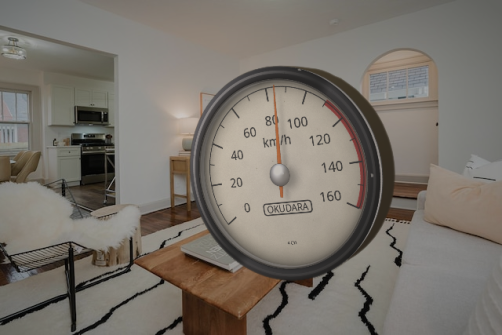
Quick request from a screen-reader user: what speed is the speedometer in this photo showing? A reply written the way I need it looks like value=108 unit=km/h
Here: value=85 unit=km/h
